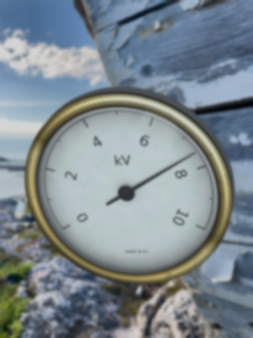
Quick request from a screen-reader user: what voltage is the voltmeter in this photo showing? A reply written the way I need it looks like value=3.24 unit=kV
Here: value=7.5 unit=kV
